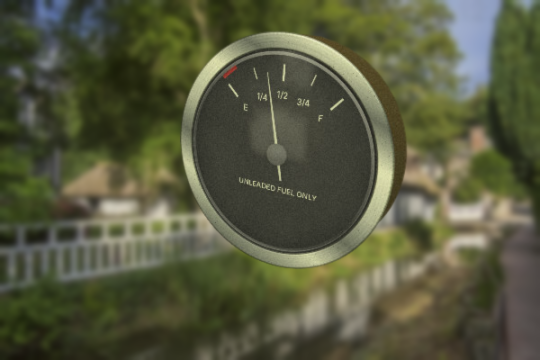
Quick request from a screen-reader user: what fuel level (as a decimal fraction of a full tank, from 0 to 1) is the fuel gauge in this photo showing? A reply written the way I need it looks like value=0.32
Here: value=0.375
